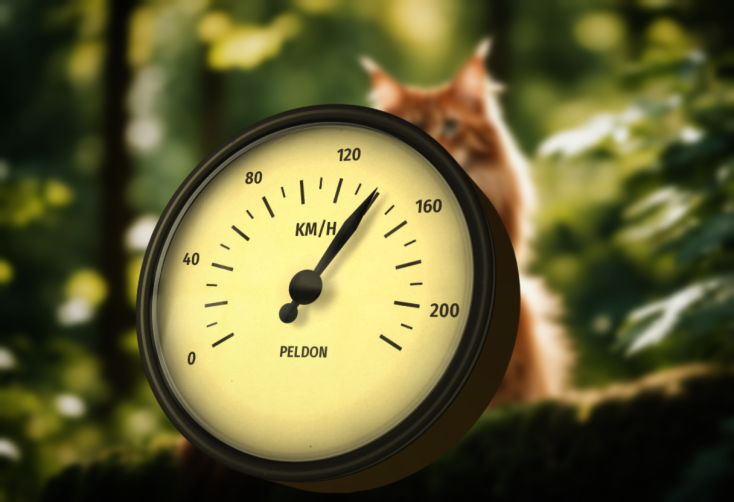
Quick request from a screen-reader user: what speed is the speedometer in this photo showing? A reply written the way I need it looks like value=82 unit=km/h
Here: value=140 unit=km/h
